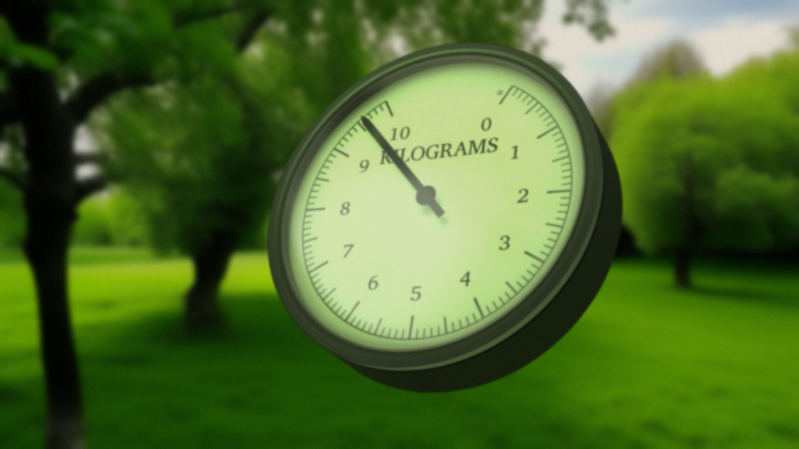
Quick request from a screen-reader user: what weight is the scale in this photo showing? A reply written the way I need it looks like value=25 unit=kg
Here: value=9.6 unit=kg
